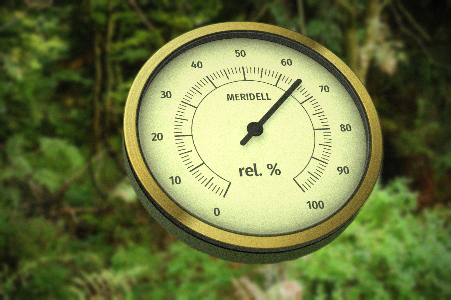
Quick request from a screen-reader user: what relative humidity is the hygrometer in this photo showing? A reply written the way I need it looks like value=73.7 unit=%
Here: value=65 unit=%
